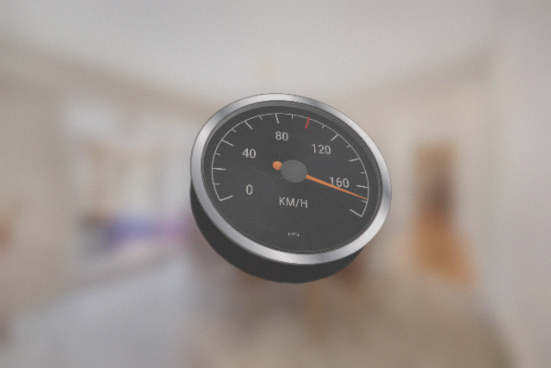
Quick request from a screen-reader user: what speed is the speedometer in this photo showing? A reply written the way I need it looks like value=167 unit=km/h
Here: value=170 unit=km/h
